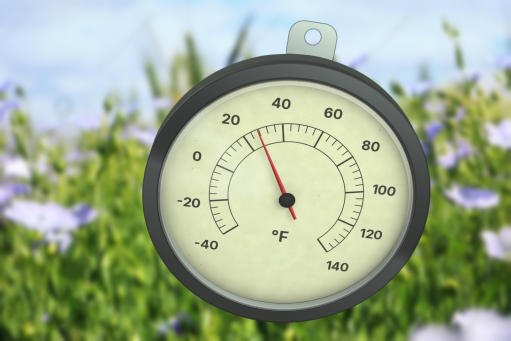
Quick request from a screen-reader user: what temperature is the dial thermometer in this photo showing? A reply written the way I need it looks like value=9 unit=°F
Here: value=28 unit=°F
